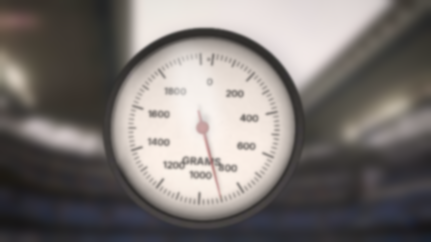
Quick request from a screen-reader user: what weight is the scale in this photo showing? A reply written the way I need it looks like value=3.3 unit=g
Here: value=900 unit=g
